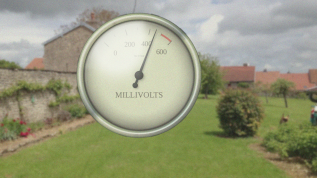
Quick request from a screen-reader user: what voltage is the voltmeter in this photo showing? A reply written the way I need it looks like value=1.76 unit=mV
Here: value=450 unit=mV
